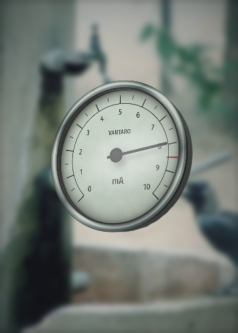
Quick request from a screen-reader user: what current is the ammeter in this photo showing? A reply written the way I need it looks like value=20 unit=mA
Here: value=8 unit=mA
